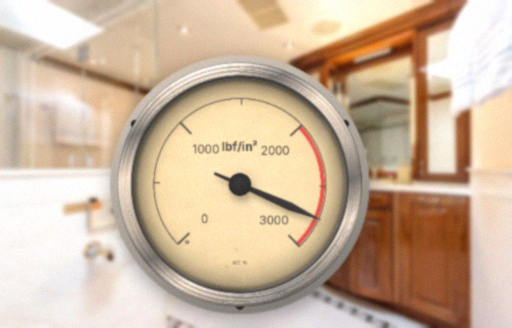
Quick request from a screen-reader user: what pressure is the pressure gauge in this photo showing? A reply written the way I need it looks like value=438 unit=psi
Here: value=2750 unit=psi
